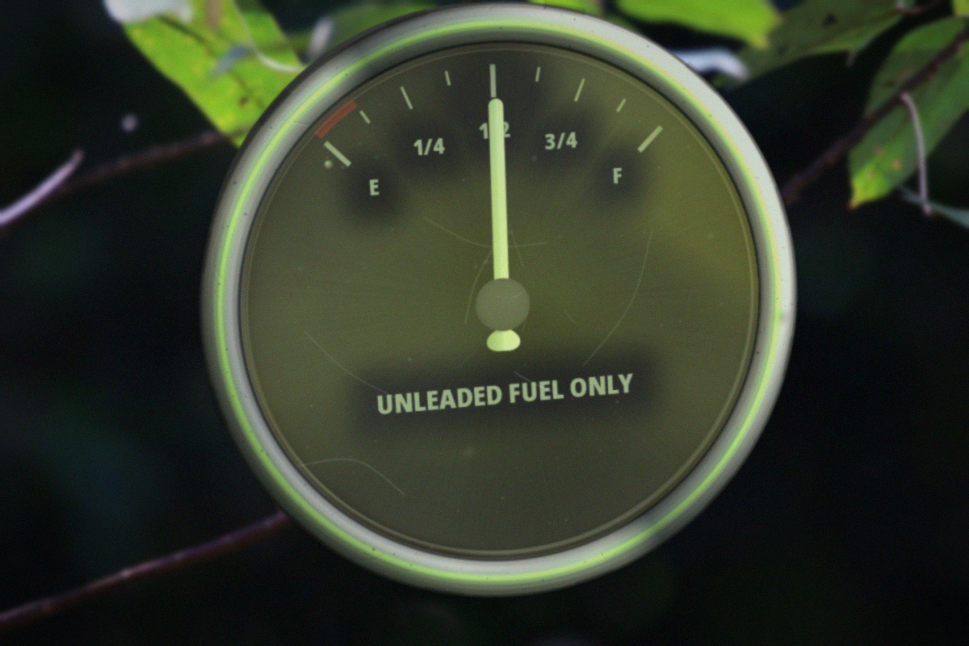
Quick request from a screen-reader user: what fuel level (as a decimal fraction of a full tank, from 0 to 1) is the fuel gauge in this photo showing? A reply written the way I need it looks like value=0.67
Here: value=0.5
